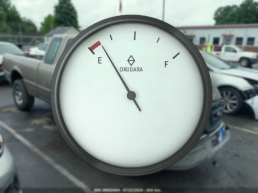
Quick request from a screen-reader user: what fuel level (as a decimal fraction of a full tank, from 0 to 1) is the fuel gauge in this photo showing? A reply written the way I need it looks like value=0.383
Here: value=0.125
